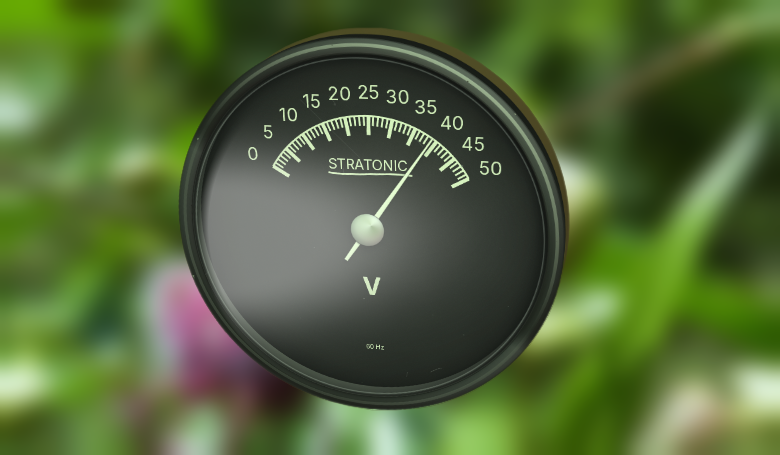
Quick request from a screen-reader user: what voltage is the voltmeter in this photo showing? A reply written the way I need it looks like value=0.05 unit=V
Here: value=39 unit=V
